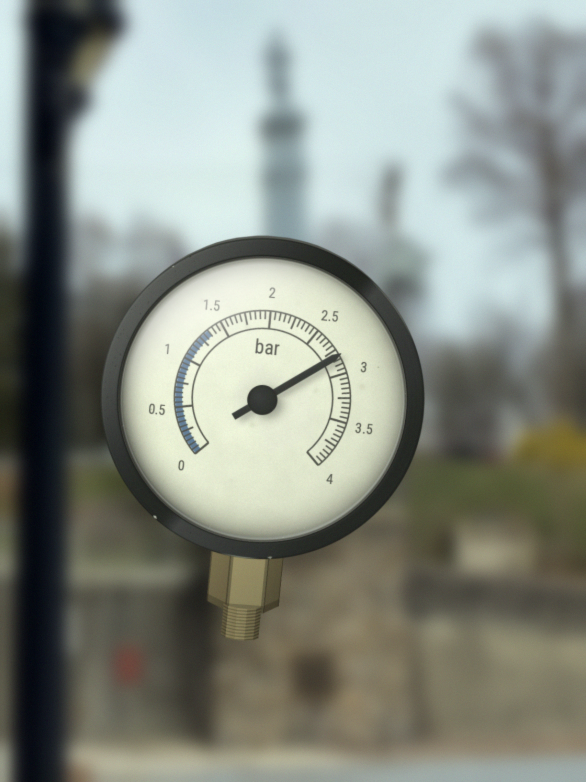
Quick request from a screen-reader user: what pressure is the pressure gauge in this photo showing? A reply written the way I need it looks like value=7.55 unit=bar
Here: value=2.8 unit=bar
